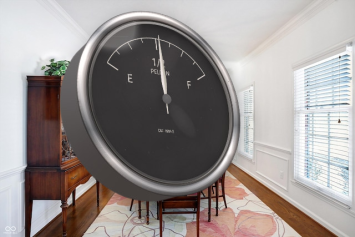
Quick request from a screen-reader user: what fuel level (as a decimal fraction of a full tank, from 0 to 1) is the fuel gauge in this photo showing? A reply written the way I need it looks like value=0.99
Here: value=0.5
